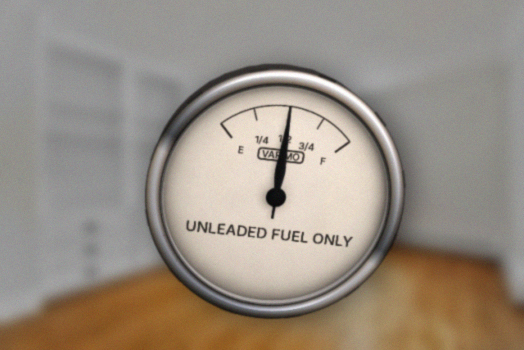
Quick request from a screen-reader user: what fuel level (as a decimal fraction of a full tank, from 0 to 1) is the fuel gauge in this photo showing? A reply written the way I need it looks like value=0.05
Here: value=0.5
